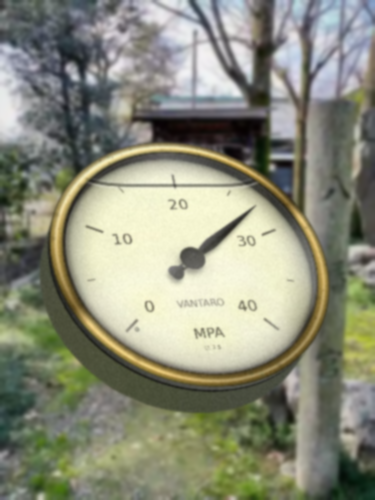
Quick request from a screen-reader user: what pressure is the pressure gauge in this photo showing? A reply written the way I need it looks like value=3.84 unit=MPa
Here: value=27.5 unit=MPa
